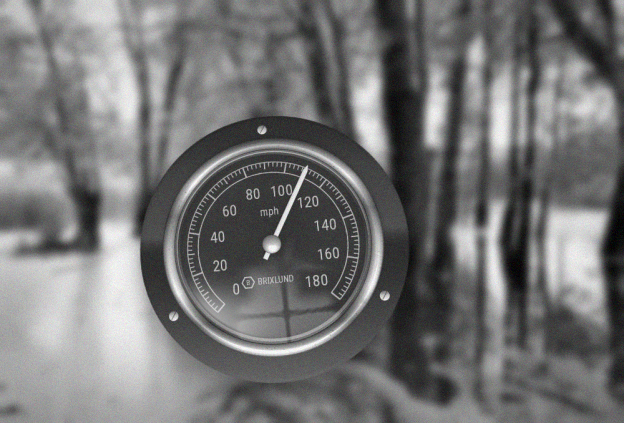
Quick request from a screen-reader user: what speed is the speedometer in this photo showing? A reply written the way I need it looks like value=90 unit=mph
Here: value=110 unit=mph
